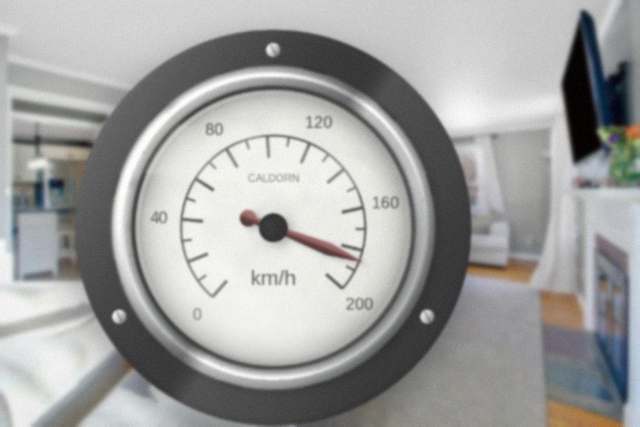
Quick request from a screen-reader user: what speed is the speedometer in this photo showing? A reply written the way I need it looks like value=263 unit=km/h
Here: value=185 unit=km/h
